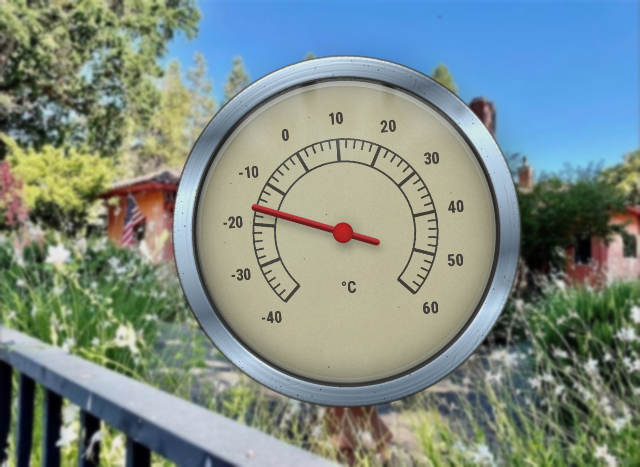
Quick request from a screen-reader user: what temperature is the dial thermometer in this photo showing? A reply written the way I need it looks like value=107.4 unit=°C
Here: value=-16 unit=°C
